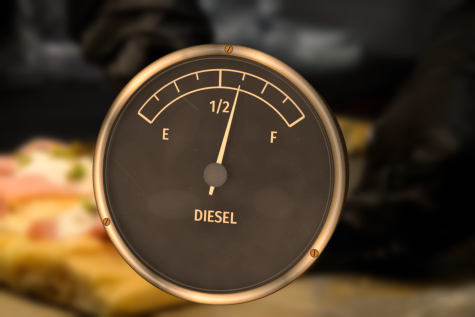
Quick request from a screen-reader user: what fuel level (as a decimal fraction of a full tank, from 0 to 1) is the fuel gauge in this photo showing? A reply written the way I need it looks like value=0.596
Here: value=0.625
